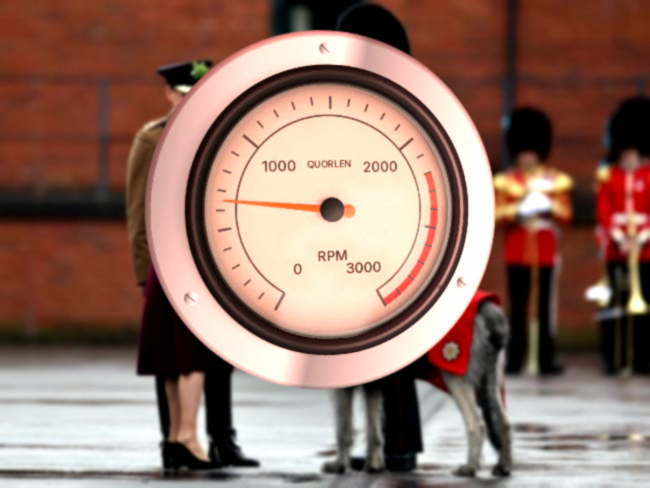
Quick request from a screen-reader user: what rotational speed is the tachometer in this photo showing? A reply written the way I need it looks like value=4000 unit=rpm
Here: value=650 unit=rpm
